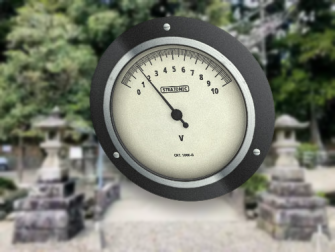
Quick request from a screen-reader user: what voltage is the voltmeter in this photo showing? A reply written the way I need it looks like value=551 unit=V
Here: value=2 unit=V
